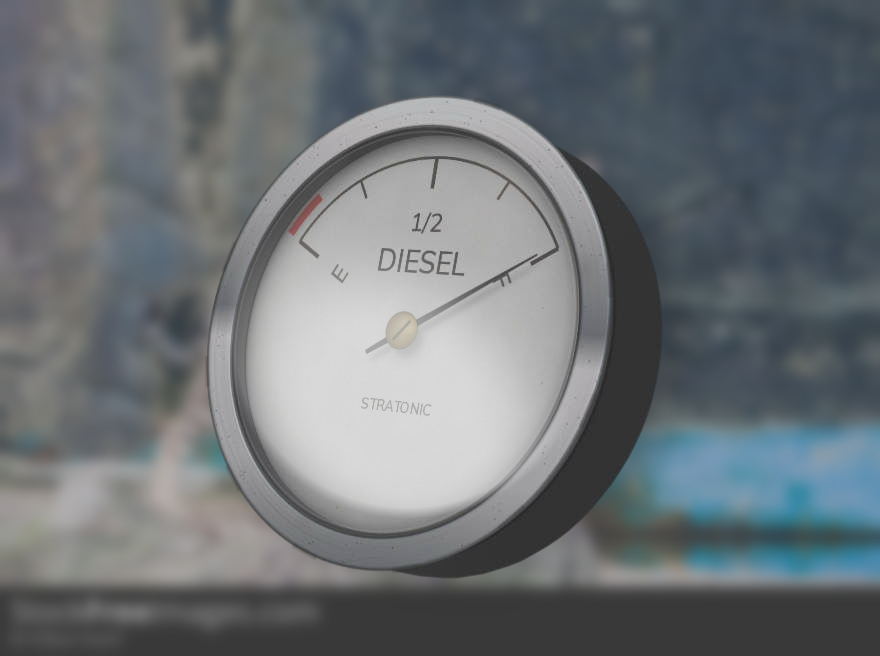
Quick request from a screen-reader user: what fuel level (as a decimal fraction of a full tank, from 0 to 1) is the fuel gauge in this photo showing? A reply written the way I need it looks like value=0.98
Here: value=1
